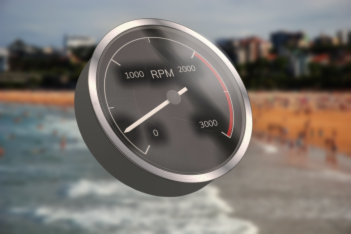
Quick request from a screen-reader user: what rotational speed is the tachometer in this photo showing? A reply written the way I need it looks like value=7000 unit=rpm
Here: value=250 unit=rpm
